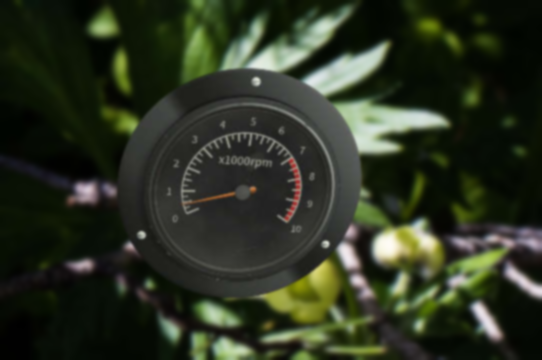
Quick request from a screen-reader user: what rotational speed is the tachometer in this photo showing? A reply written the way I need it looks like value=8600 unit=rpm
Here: value=500 unit=rpm
